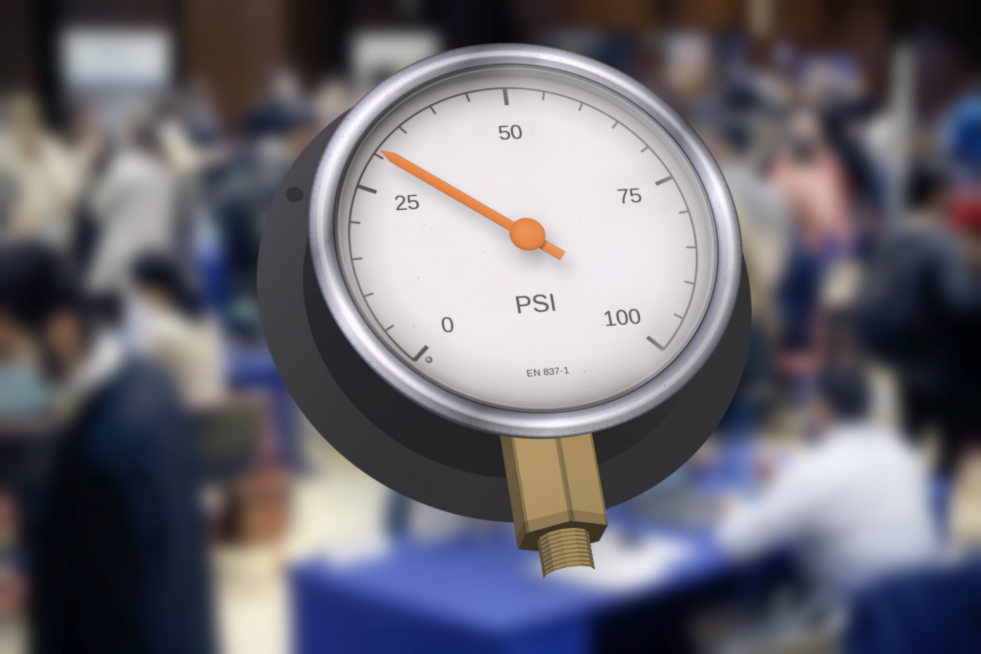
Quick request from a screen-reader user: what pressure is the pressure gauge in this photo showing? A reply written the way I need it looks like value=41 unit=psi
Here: value=30 unit=psi
